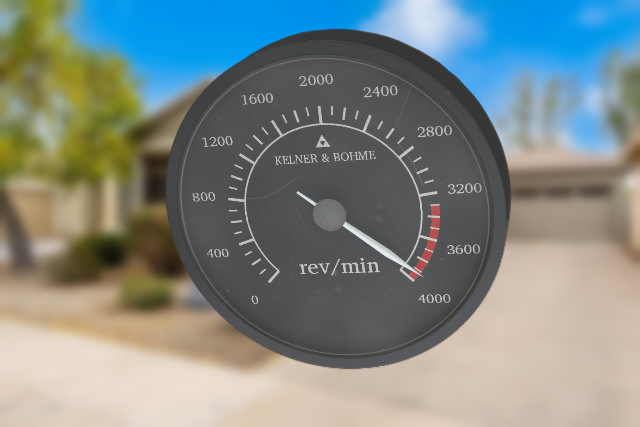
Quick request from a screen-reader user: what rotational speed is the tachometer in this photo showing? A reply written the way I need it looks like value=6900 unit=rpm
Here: value=3900 unit=rpm
